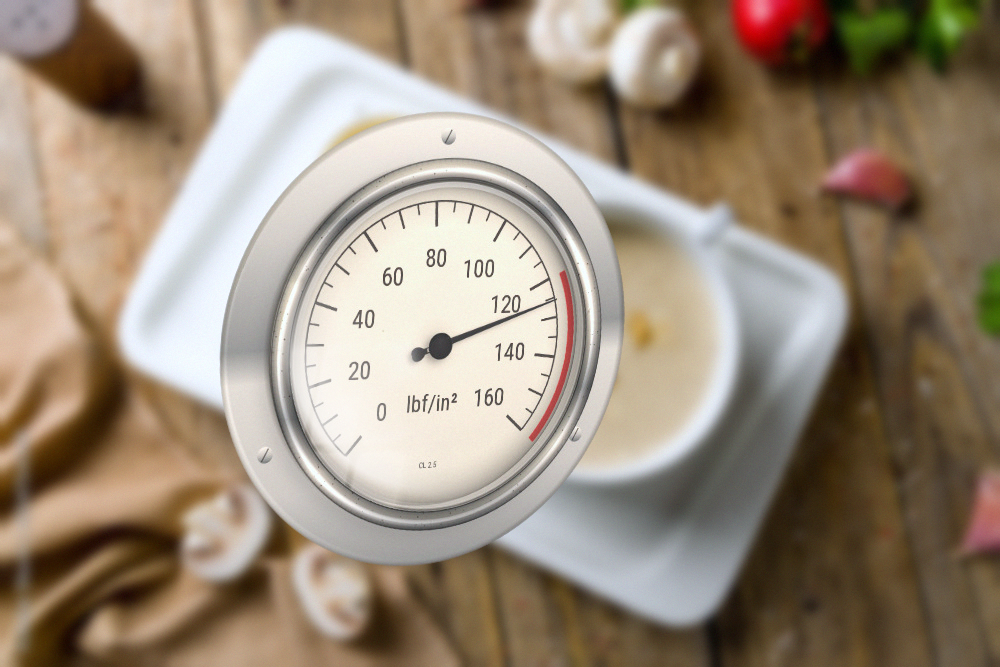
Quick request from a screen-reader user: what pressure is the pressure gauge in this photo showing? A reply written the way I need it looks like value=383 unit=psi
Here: value=125 unit=psi
